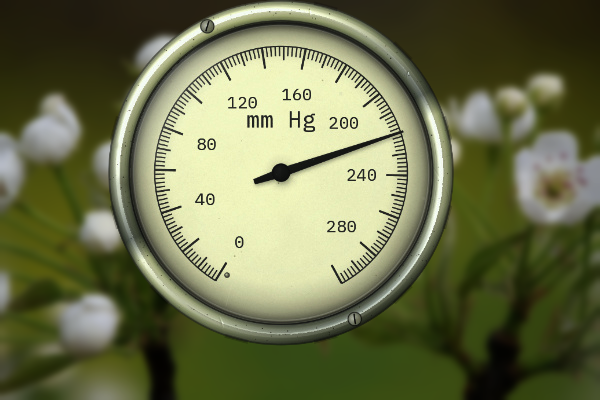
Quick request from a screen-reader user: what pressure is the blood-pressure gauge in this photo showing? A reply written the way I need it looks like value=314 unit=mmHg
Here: value=220 unit=mmHg
